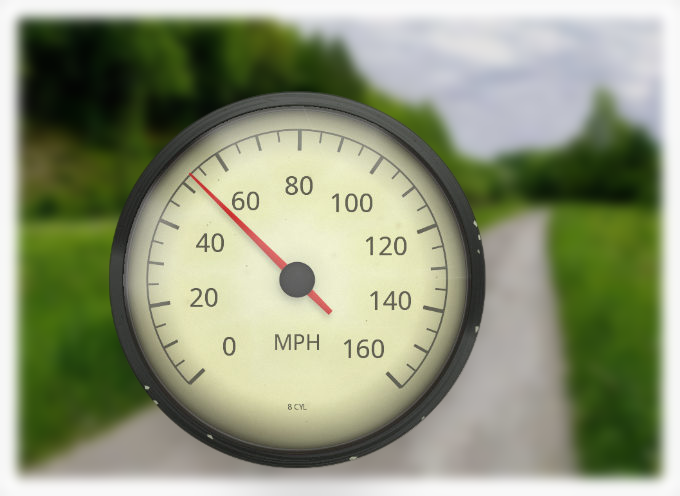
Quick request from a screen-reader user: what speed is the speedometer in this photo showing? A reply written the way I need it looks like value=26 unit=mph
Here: value=52.5 unit=mph
